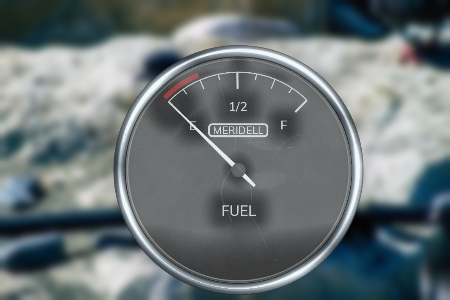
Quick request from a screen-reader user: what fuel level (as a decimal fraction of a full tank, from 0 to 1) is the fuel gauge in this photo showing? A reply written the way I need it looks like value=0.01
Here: value=0
